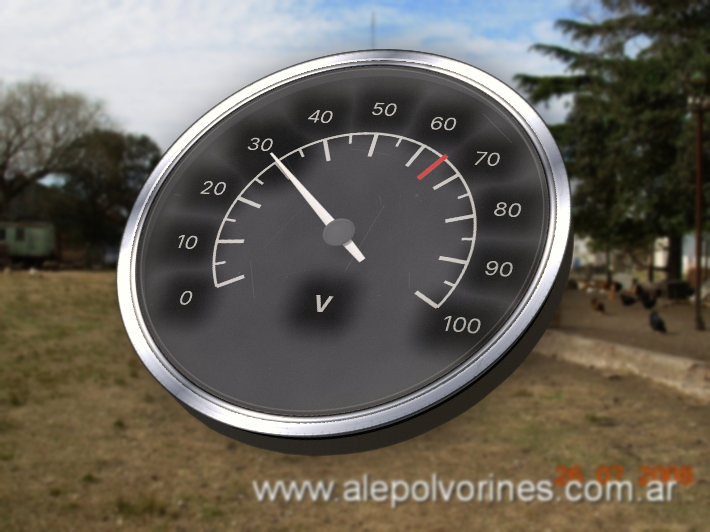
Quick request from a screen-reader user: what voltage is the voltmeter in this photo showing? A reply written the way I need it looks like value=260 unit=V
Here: value=30 unit=V
